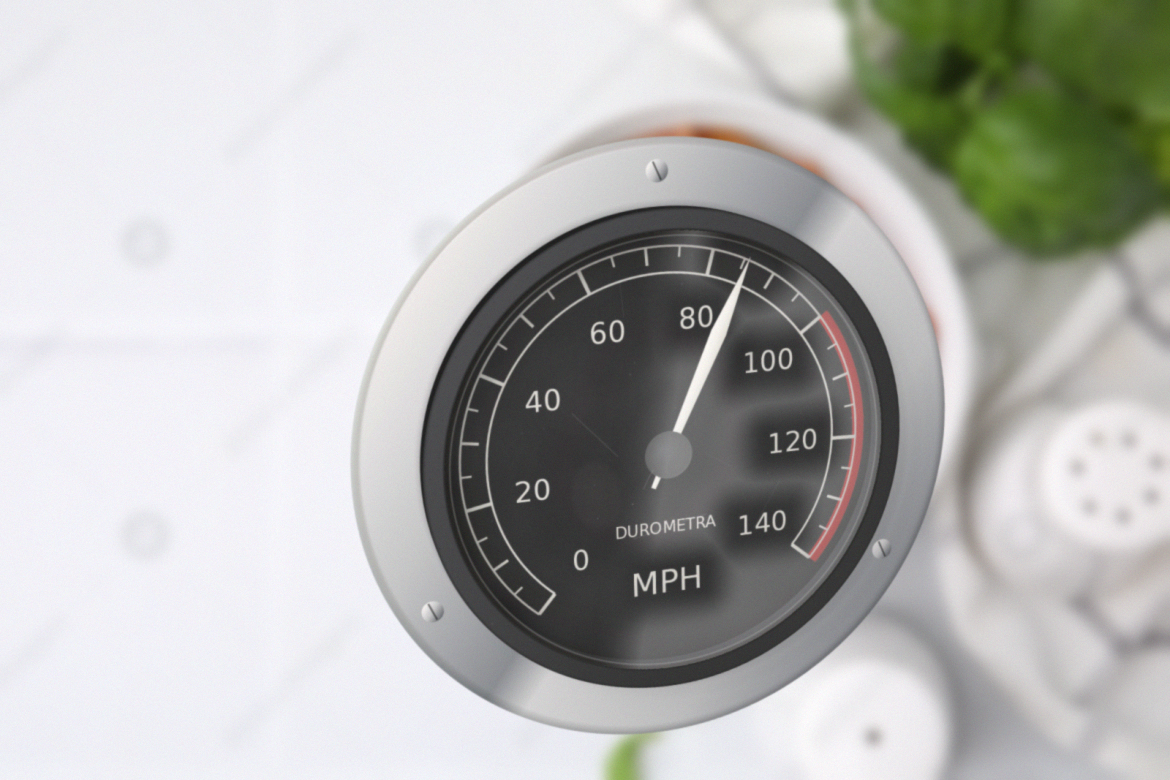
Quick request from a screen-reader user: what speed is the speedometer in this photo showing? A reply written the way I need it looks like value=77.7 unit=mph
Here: value=85 unit=mph
